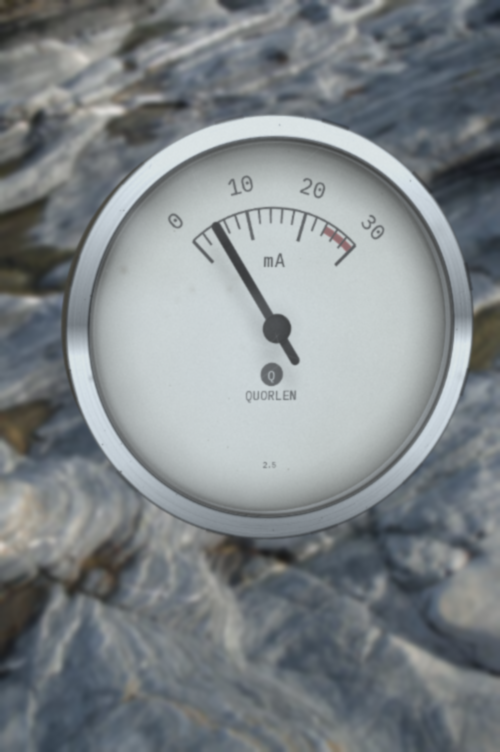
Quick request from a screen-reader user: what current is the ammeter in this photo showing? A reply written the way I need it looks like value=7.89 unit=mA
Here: value=4 unit=mA
